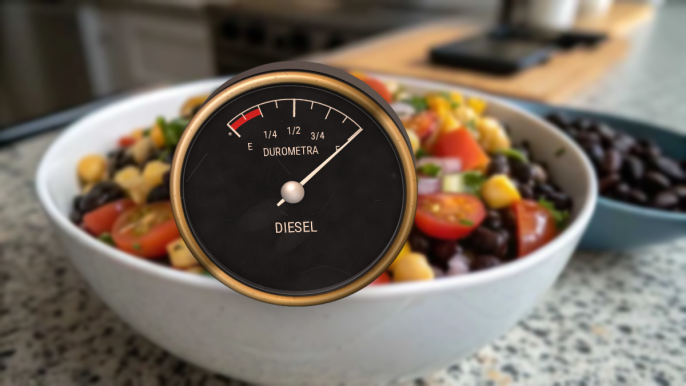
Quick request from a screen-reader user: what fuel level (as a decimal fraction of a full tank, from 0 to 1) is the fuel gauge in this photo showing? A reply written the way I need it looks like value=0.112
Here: value=1
